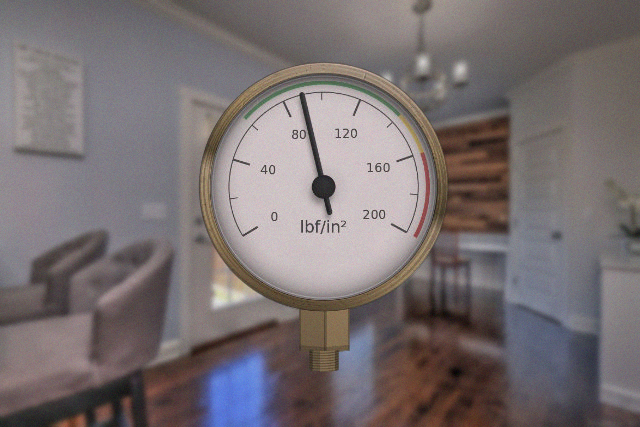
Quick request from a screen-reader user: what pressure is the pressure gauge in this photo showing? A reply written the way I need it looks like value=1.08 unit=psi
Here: value=90 unit=psi
